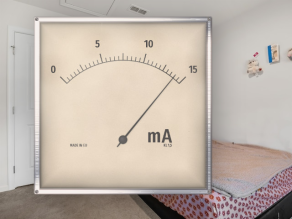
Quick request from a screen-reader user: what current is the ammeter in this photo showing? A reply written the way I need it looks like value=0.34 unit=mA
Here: value=14 unit=mA
